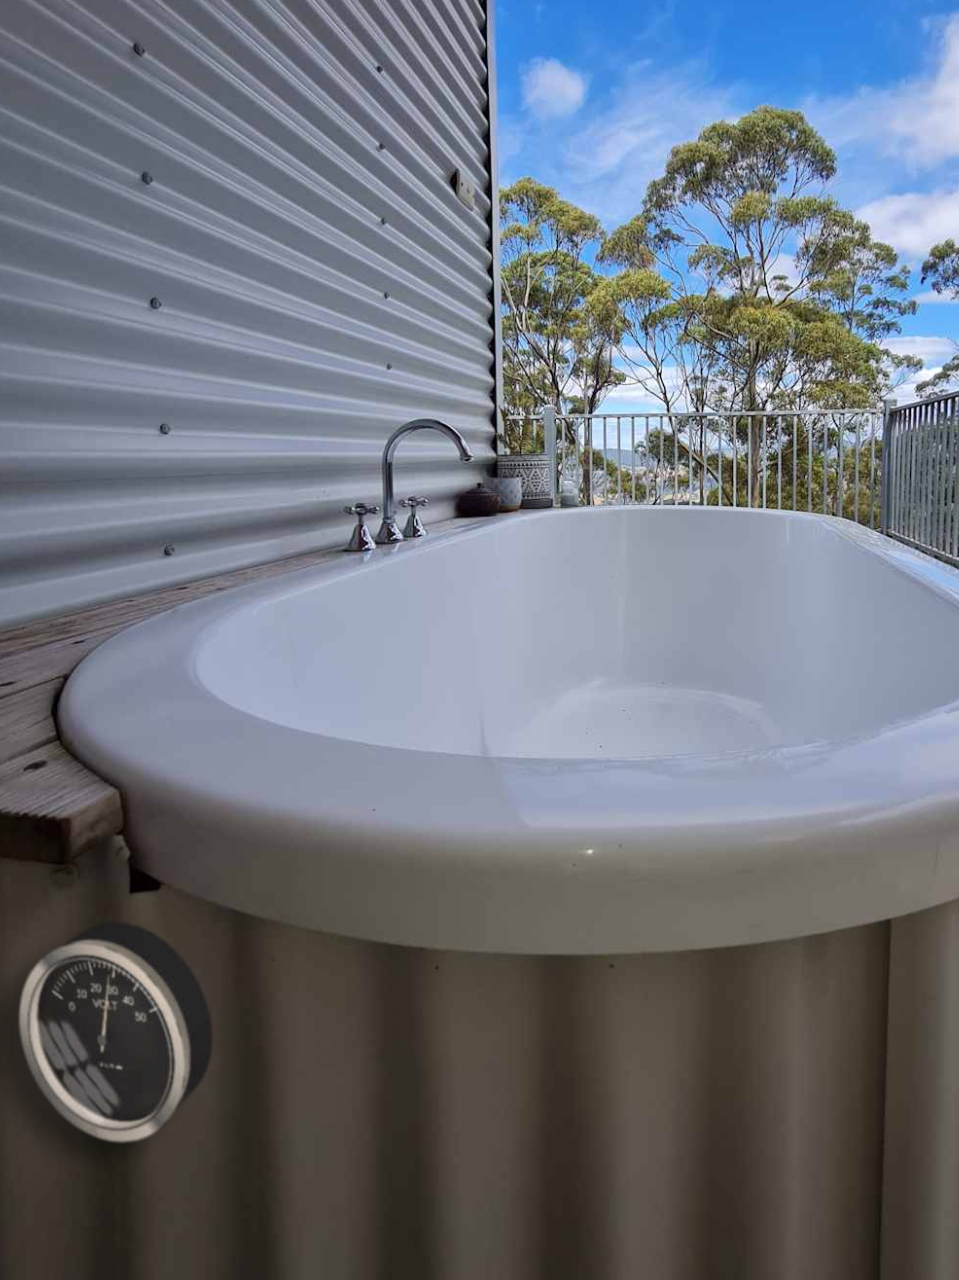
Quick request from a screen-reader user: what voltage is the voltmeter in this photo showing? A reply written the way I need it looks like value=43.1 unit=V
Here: value=30 unit=V
